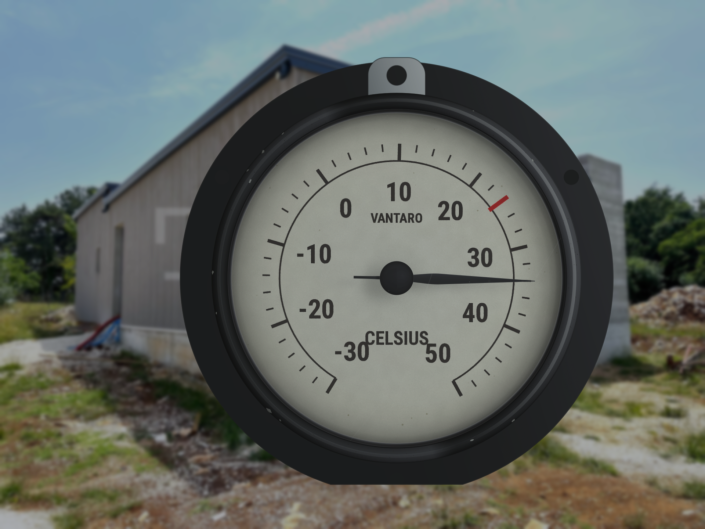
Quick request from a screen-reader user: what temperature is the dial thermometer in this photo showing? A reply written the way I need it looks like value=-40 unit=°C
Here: value=34 unit=°C
